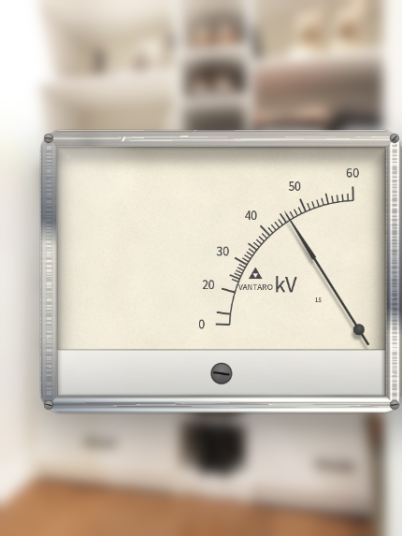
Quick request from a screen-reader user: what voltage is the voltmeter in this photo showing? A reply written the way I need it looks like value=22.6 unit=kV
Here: value=46 unit=kV
